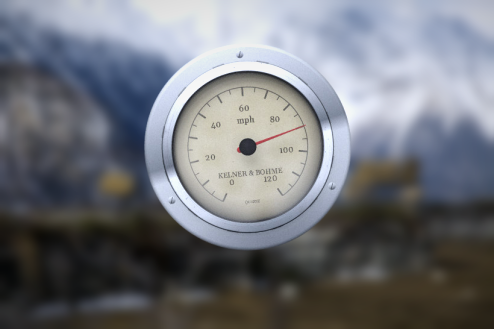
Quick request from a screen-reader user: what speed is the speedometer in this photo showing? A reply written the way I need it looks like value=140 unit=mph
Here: value=90 unit=mph
